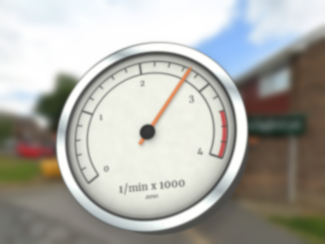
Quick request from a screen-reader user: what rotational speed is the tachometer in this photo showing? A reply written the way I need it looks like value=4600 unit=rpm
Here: value=2700 unit=rpm
